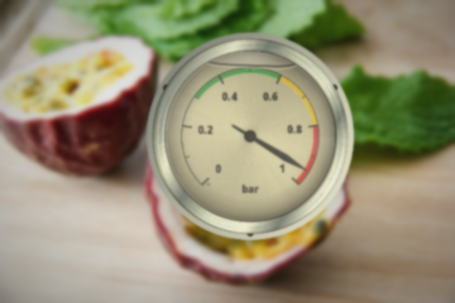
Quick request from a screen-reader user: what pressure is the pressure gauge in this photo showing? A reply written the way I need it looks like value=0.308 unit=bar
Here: value=0.95 unit=bar
